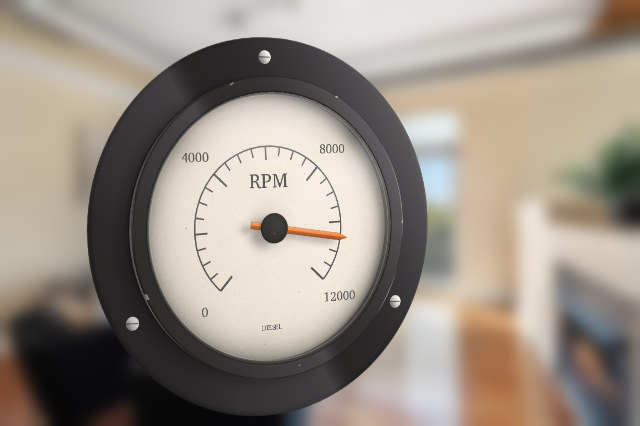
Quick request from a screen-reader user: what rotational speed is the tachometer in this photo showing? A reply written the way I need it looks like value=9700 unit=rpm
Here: value=10500 unit=rpm
